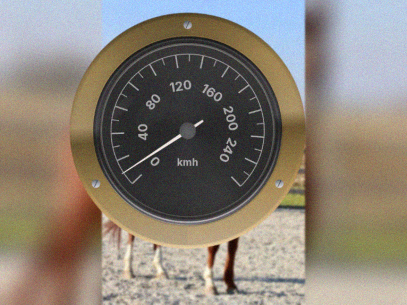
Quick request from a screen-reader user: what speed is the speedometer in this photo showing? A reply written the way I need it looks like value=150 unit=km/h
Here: value=10 unit=km/h
